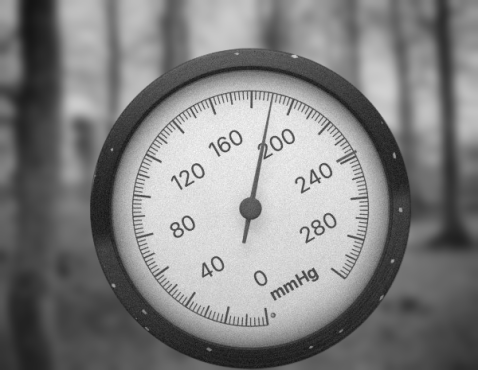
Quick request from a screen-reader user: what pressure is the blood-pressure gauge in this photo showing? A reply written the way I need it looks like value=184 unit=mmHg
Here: value=190 unit=mmHg
